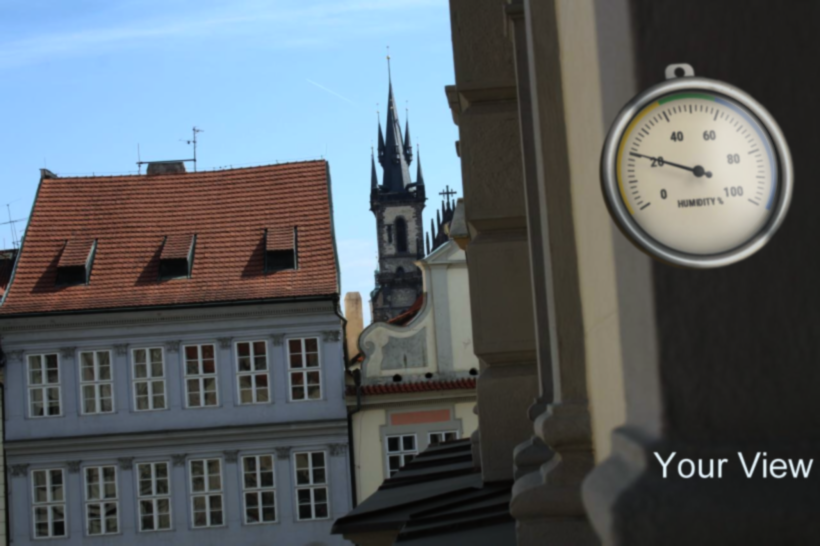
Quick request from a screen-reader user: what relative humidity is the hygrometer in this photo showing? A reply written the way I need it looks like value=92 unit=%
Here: value=20 unit=%
